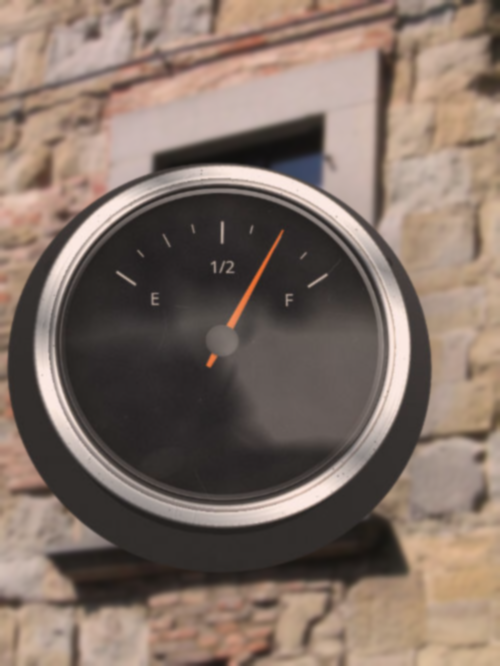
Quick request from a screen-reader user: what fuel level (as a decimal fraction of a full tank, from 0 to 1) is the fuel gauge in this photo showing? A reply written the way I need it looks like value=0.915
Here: value=0.75
